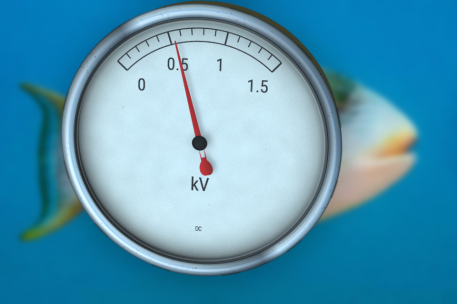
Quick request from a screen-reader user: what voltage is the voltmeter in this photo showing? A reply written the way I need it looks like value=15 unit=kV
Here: value=0.55 unit=kV
